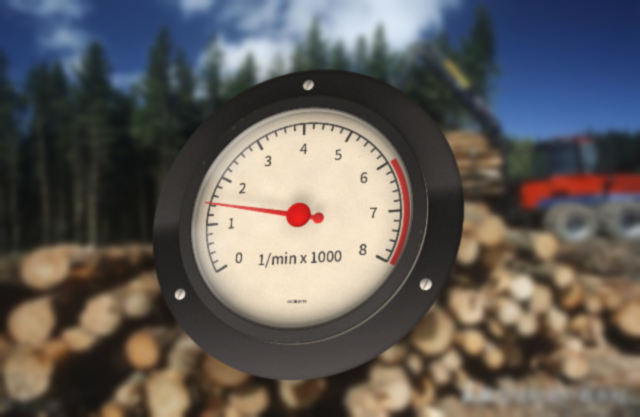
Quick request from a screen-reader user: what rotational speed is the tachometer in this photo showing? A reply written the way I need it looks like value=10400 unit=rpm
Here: value=1400 unit=rpm
